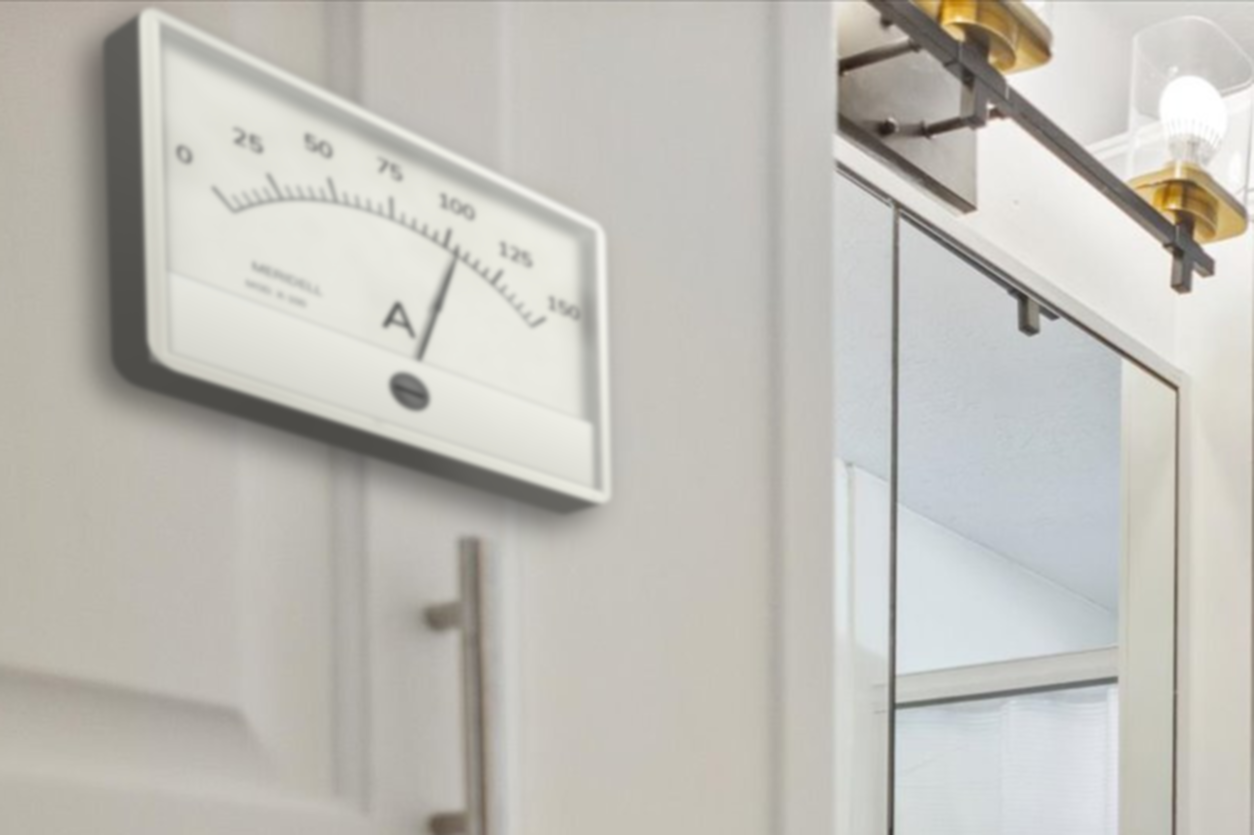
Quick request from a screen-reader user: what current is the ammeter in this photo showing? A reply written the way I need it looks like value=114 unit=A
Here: value=105 unit=A
